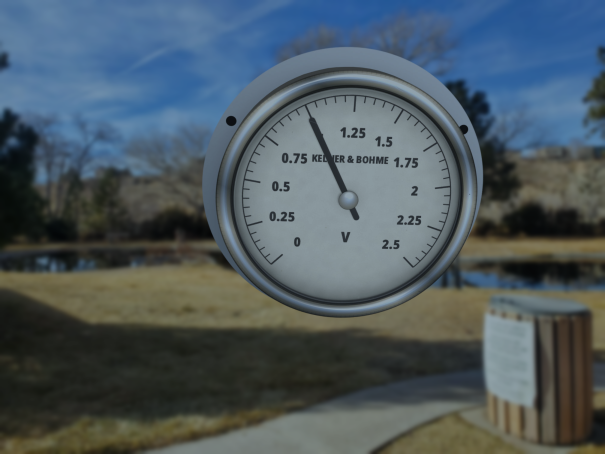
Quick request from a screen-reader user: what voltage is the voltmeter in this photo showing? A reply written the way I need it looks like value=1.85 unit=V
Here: value=1 unit=V
